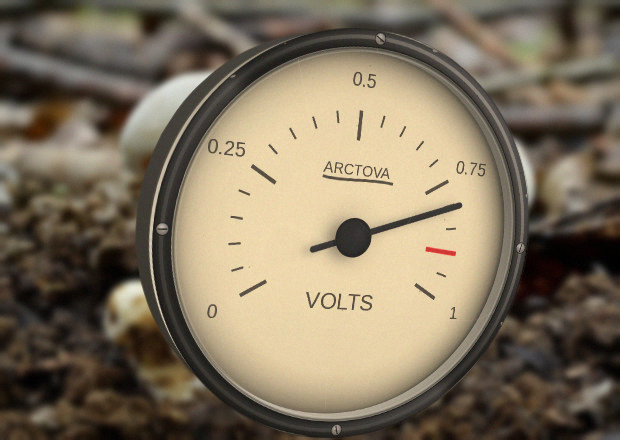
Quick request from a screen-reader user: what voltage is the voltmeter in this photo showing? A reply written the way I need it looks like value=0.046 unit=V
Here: value=0.8 unit=V
